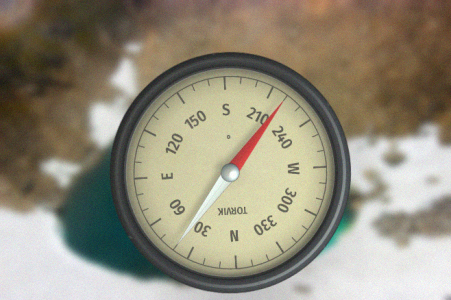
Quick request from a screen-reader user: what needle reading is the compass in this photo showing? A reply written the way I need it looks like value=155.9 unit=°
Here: value=220 unit=°
